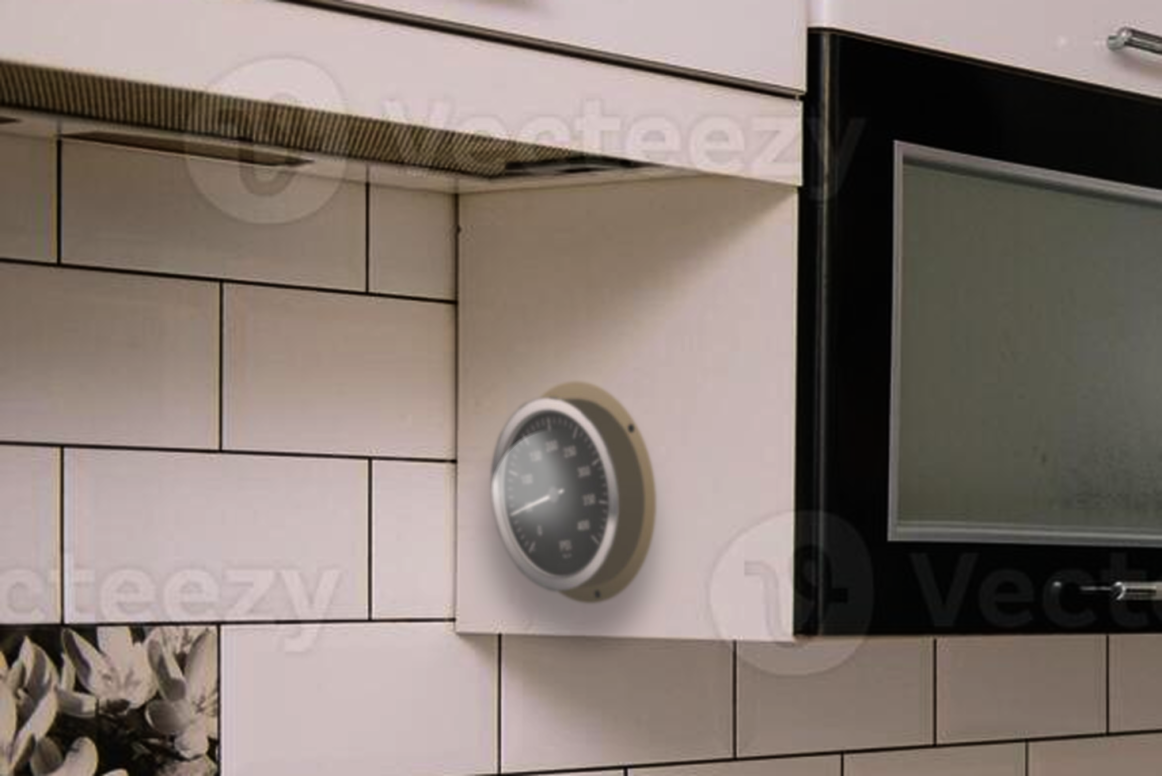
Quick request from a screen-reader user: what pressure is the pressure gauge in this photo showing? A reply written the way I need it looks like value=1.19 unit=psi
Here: value=50 unit=psi
